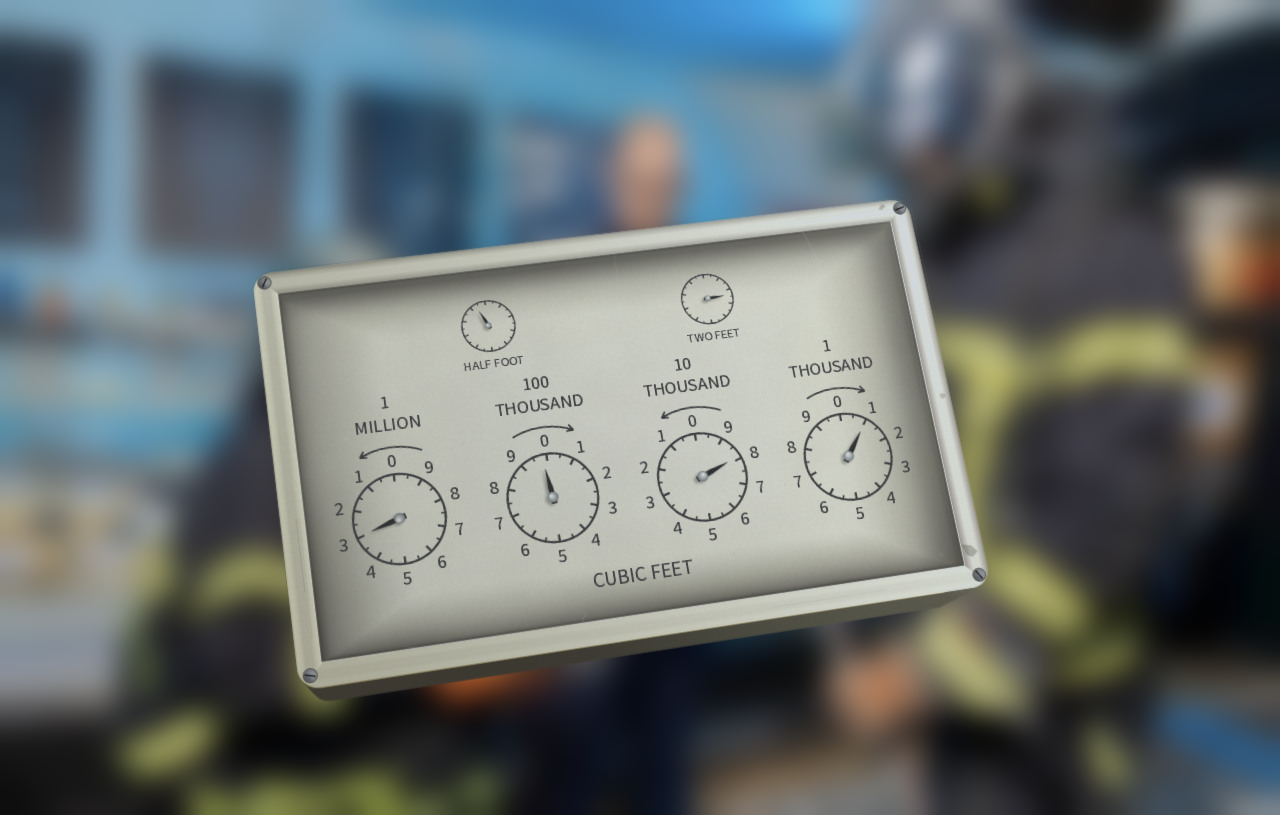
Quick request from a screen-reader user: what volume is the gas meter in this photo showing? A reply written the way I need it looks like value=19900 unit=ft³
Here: value=298100 unit=ft³
